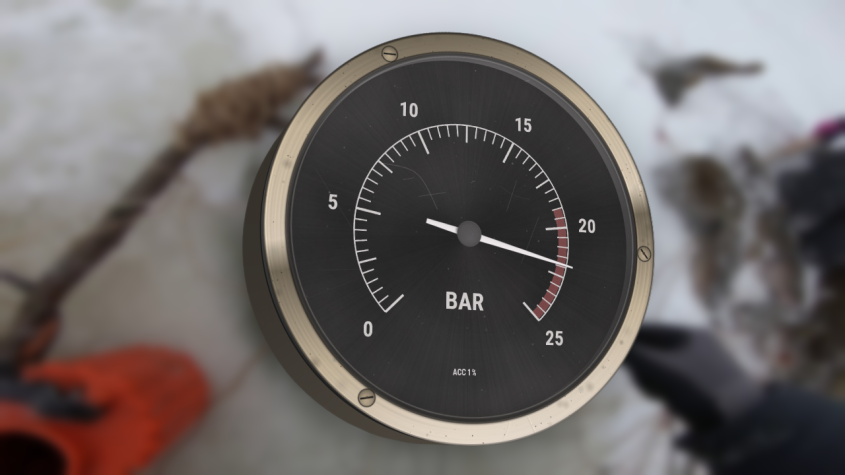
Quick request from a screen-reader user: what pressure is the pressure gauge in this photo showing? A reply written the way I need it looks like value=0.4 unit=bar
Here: value=22 unit=bar
